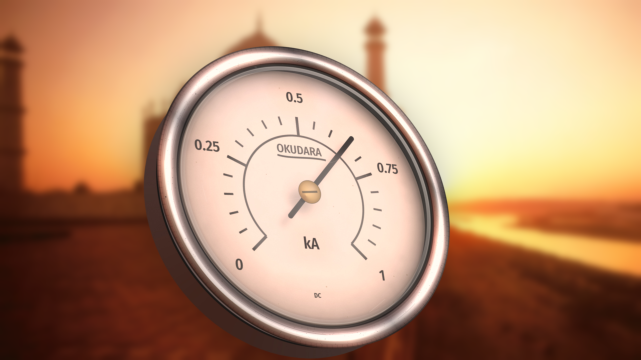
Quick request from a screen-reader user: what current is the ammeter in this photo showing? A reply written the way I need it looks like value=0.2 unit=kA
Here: value=0.65 unit=kA
